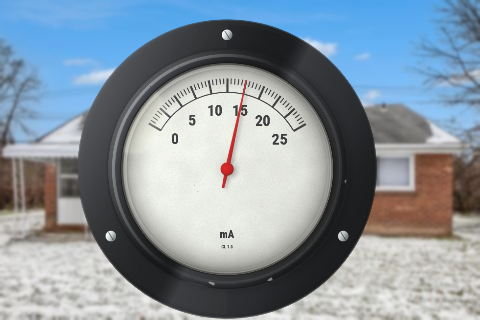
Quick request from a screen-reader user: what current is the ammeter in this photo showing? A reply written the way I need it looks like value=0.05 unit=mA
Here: value=15 unit=mA
